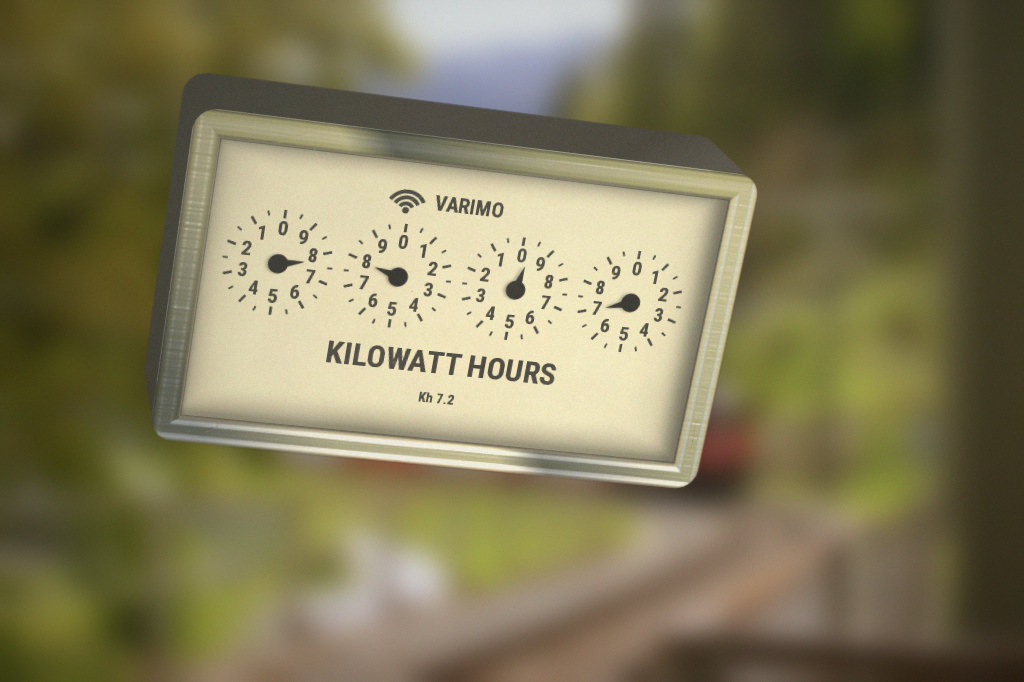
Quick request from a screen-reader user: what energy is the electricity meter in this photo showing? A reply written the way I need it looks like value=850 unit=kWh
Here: value=7797 unit=kWh
